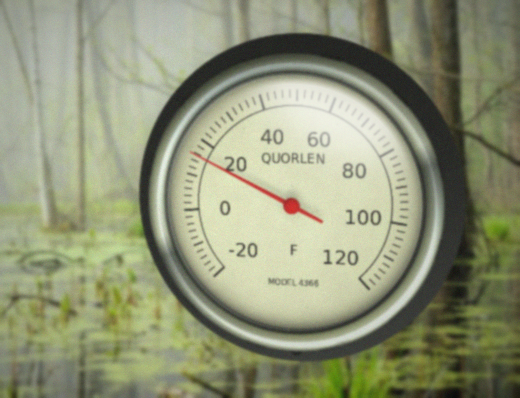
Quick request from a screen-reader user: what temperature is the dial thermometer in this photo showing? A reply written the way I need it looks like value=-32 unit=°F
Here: value=16 unit=°F
